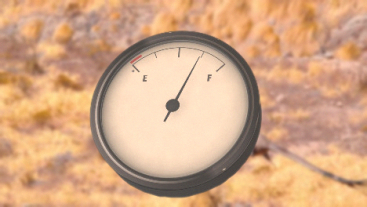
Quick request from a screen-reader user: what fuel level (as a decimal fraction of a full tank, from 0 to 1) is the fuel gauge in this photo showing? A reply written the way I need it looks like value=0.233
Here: value=0.75
